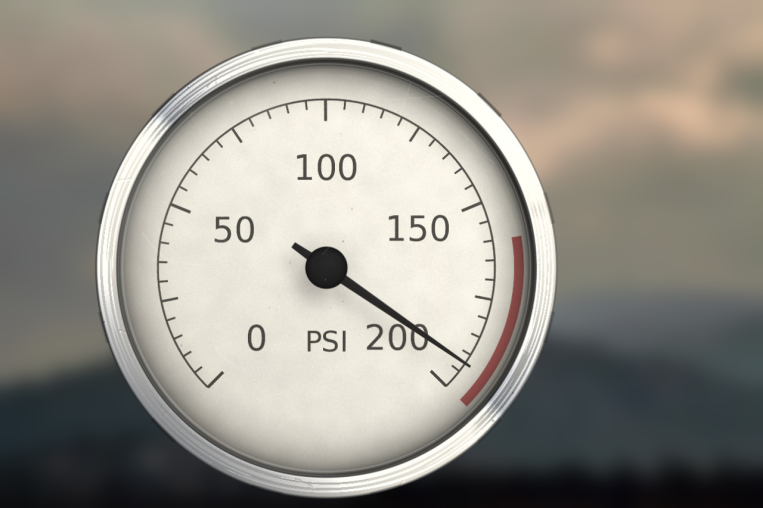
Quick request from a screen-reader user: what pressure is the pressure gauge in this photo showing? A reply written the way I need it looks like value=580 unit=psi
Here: value=192.5 unit=psi
